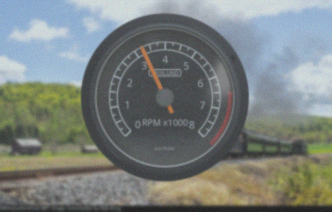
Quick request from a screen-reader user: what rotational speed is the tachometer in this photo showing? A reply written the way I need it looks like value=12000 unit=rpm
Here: value=3250 unit=rpm
